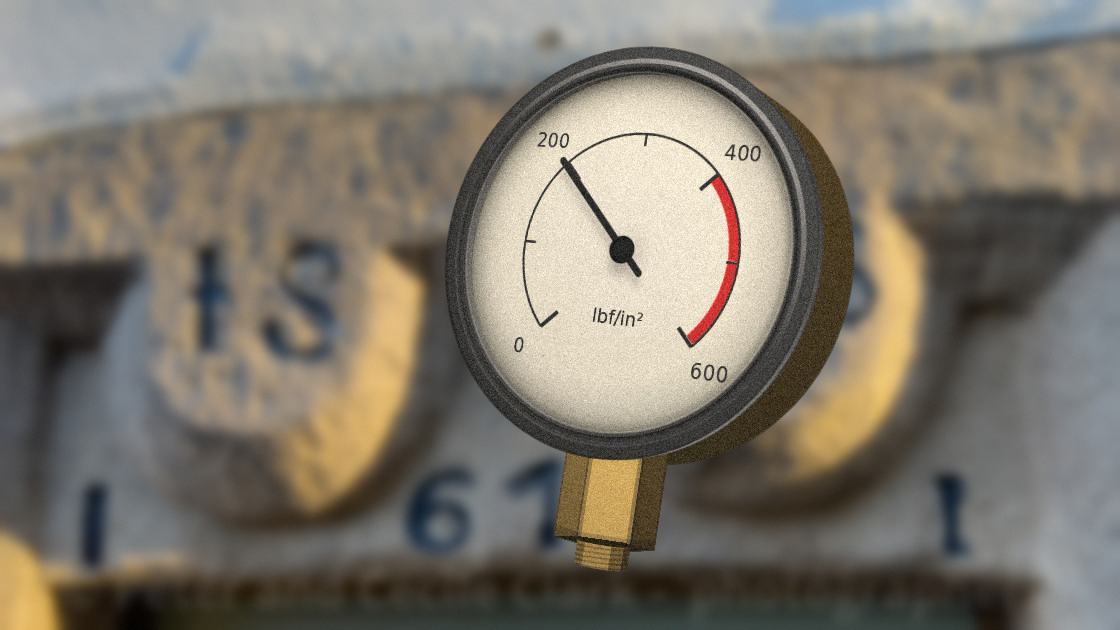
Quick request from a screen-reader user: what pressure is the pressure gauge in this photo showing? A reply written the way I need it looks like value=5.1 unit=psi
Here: value=200 unit=psi
